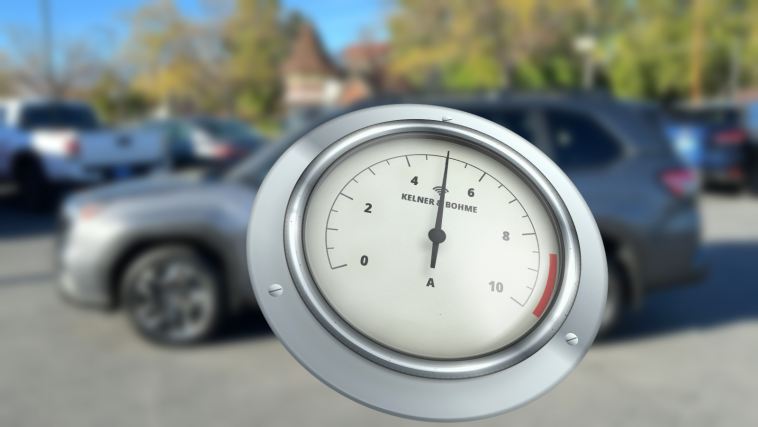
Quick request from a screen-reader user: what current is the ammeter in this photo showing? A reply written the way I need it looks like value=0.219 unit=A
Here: value=5 unit=A
